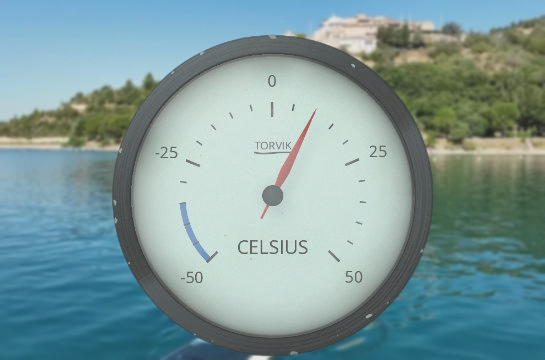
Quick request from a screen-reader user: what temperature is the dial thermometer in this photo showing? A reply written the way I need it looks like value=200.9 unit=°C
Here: value=10 unit=°C
